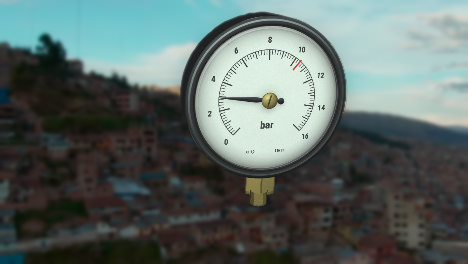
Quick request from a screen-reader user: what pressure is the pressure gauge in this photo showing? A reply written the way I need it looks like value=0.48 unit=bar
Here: value=3 unit=bar
